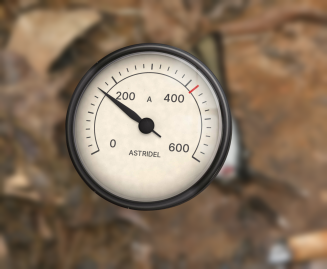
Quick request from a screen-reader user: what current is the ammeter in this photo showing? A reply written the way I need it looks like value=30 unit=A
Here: value=160 unit=A
